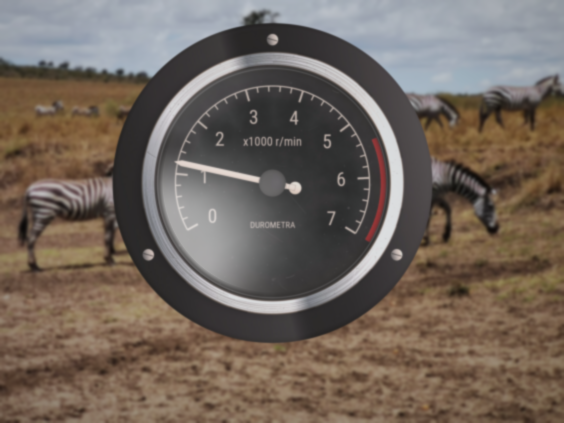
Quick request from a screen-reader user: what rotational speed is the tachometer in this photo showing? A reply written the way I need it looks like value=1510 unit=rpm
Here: value=1200 unit=rpm
